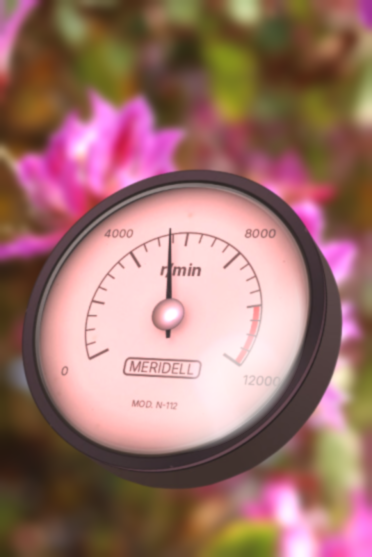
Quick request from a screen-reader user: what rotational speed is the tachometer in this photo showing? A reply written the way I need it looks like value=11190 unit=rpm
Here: value=5500 unit=rpm
